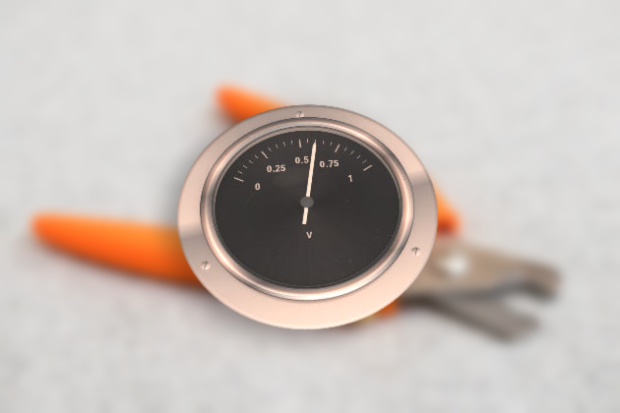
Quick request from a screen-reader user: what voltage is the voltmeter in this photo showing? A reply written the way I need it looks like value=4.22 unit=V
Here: value=0.6 unit=V
